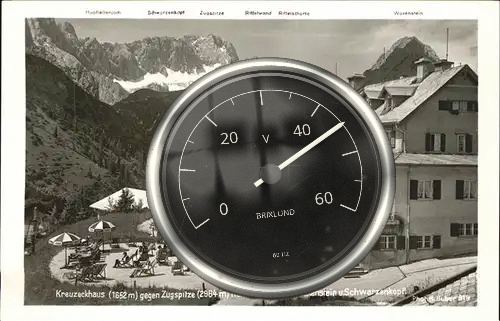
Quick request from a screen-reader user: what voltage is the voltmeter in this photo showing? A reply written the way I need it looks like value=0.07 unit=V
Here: value=45 unit=V
